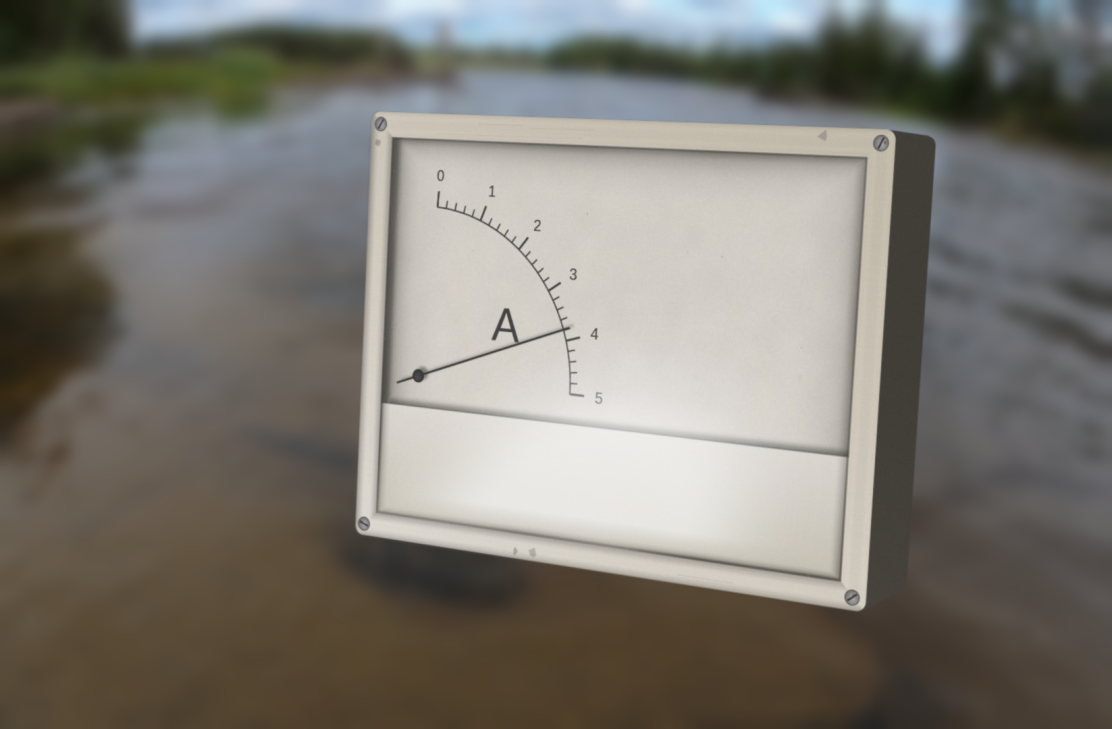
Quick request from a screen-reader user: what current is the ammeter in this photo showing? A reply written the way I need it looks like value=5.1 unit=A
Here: value=3.8 unit=A
